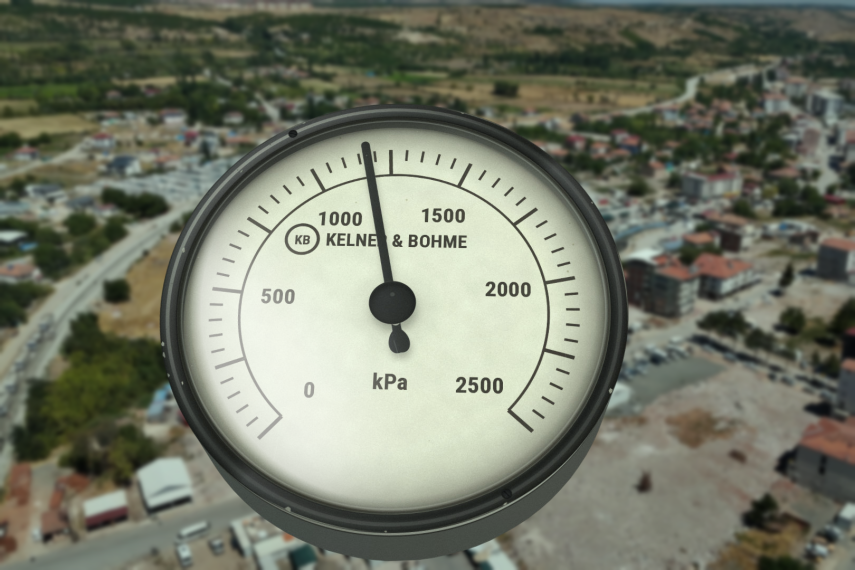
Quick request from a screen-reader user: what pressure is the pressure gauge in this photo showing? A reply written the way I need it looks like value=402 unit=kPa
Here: value=1175 unit=kPa
